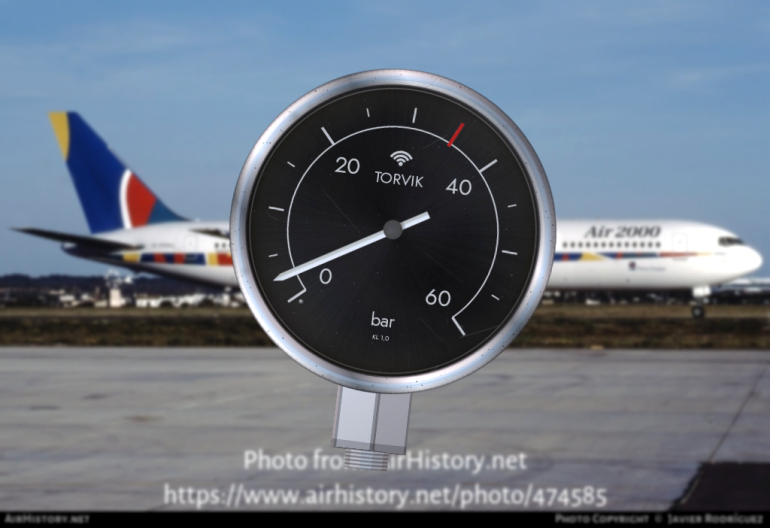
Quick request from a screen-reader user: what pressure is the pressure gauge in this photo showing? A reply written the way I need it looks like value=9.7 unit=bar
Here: value=2.5 unit=bar
